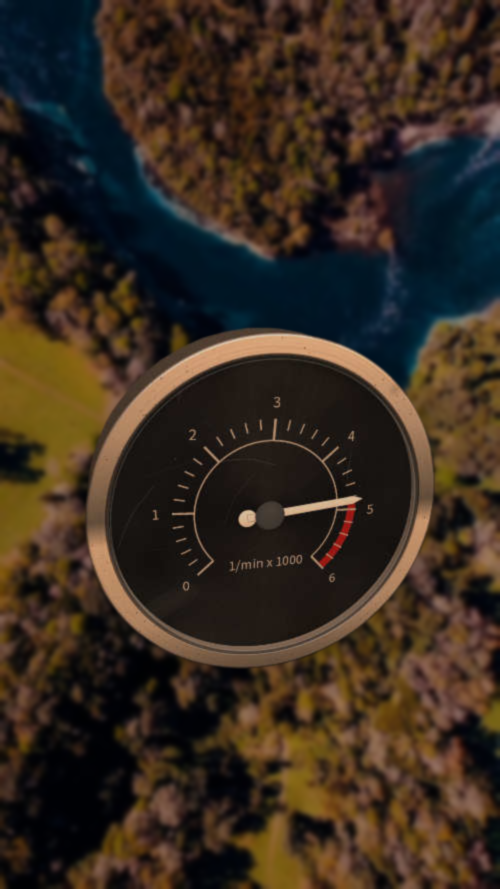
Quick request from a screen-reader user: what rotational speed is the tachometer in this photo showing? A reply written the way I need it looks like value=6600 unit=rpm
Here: value=4800 unit=rpm
